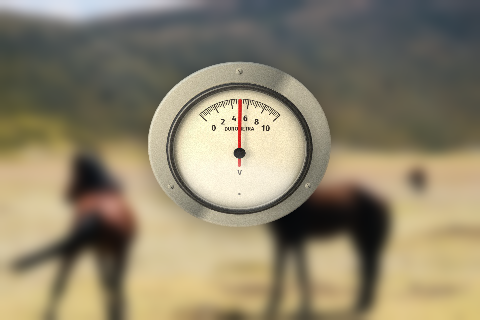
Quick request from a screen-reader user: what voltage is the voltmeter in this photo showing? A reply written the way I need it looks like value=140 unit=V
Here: value=5 unit=V
